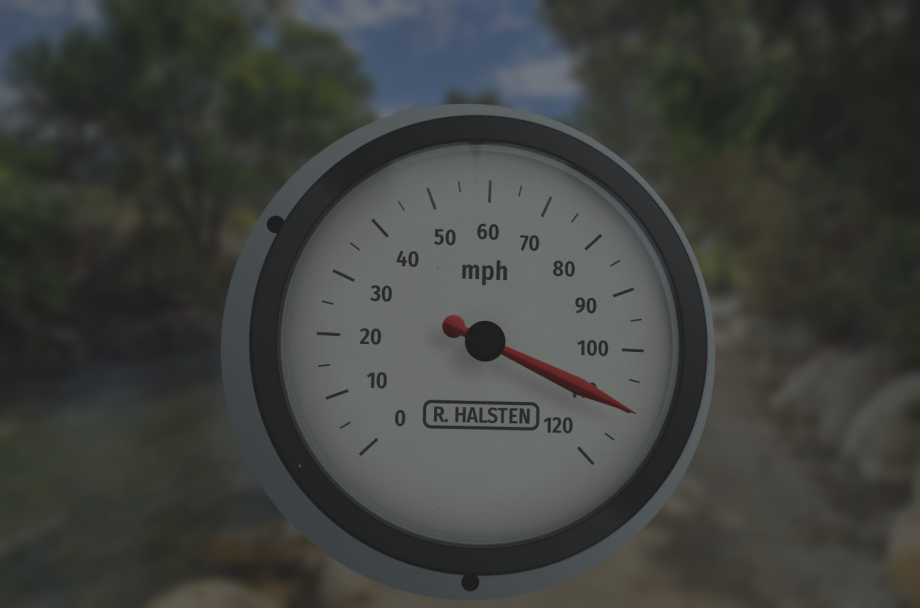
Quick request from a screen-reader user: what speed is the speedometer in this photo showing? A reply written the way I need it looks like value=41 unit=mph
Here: value=110 unit=mph
